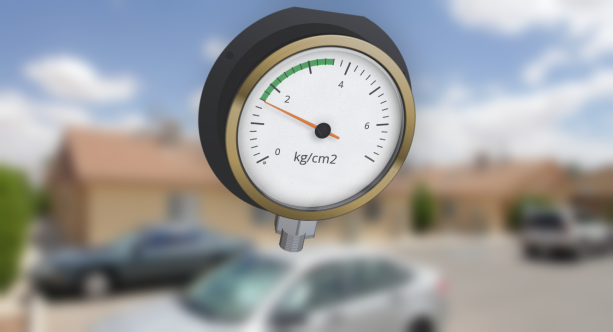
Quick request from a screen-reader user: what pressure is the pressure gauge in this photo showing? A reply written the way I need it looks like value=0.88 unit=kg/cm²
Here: value=1.6 unit=kg/cm²
